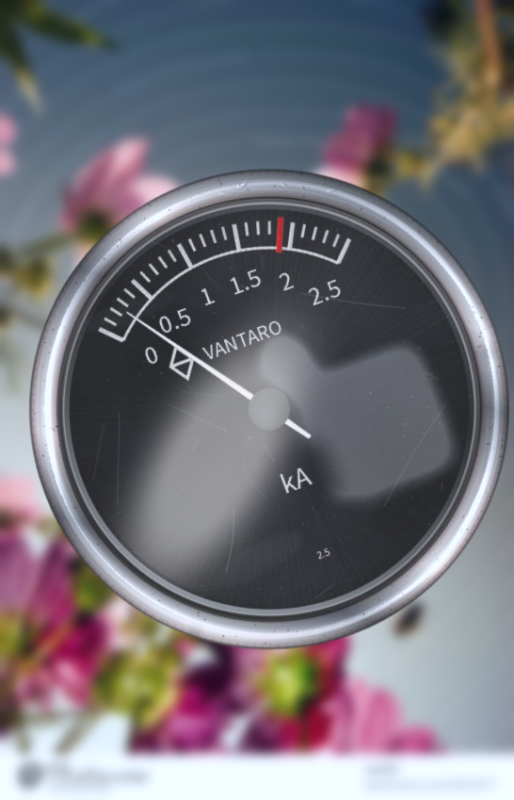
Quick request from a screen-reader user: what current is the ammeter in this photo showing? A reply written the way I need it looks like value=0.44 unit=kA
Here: value=0.25 unit=kA
